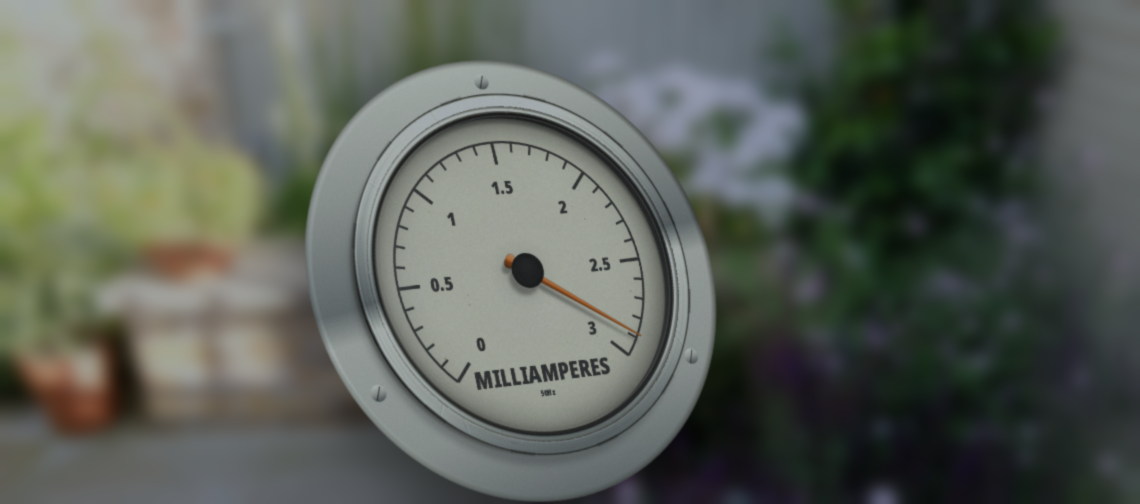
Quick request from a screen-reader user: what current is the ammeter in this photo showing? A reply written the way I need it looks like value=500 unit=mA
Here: value=2.9 unit=mA
